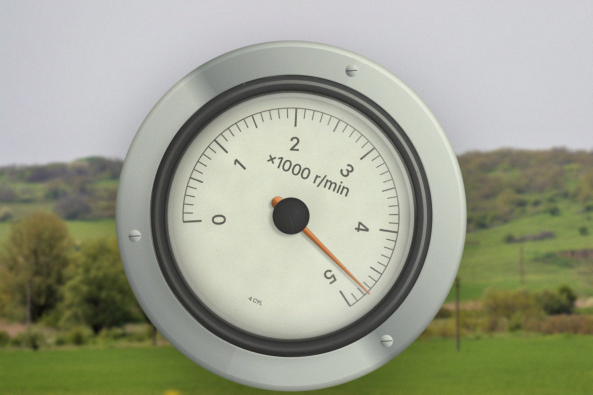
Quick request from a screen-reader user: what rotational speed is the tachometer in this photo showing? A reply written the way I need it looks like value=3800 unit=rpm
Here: value=4750 unit=rpm
